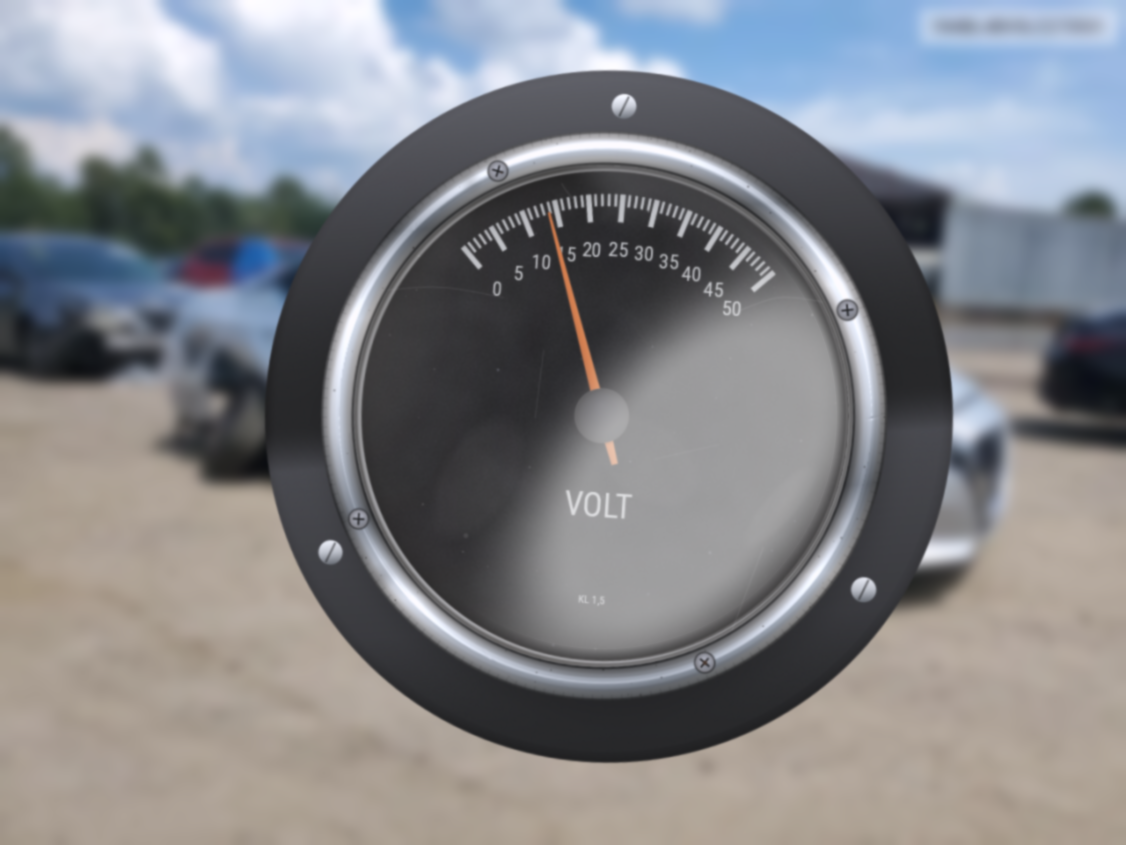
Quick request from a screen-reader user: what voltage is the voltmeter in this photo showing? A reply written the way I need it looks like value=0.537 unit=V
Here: value=14 unit=V
